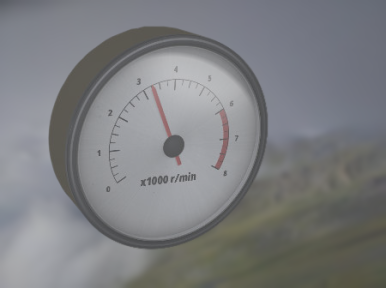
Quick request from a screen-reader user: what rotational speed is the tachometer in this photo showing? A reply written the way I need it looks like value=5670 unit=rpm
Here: value=3250 unit=rpm
